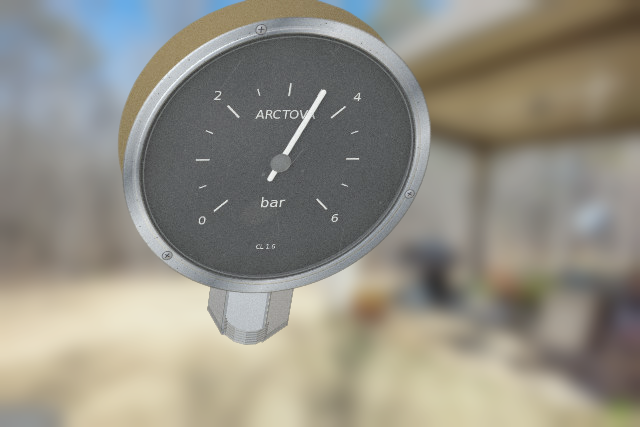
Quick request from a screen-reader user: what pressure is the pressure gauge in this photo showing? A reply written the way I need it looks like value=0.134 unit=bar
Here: value=3.5 unit=bar
